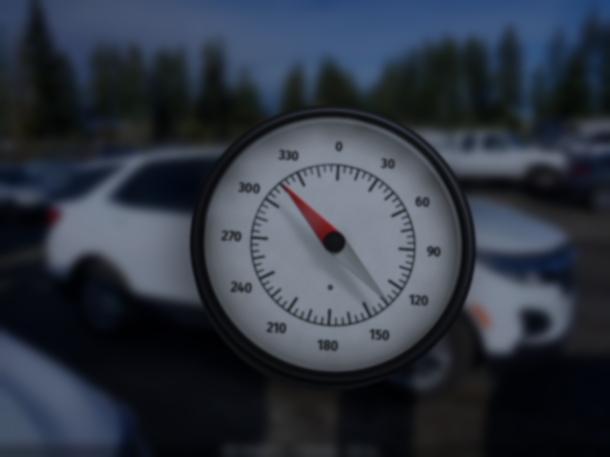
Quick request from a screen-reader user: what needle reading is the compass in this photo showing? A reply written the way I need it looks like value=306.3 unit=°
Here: value=315 unit=°
